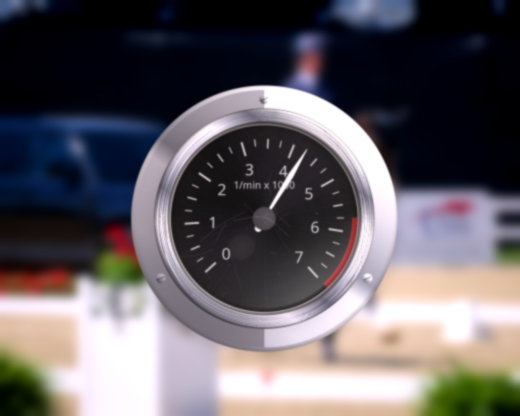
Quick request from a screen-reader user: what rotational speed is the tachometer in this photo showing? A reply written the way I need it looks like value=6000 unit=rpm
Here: value=4250 unit=rpm
